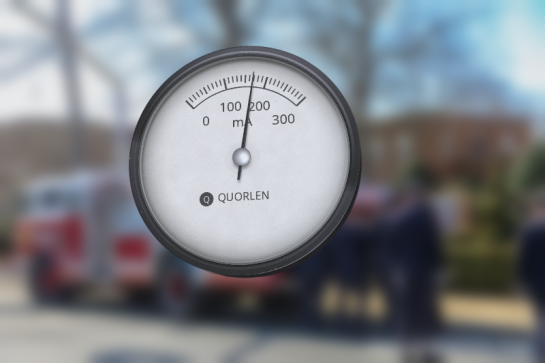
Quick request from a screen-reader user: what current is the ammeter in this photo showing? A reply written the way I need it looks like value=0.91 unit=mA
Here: value=170 unit=mA
